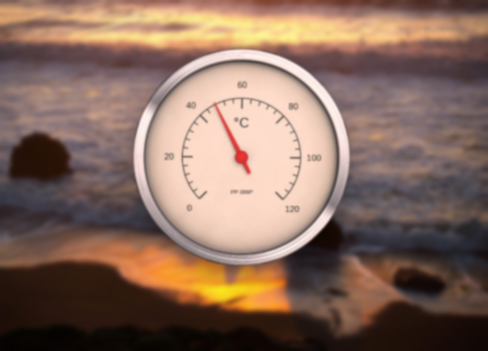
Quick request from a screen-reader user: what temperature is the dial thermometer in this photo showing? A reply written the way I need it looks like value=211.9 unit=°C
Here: value=48 unit=°C
